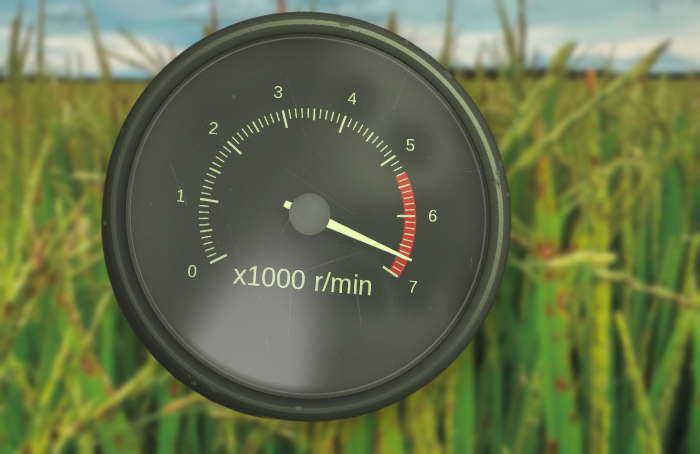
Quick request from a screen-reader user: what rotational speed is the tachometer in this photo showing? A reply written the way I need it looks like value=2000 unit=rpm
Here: value=6700 unit=rpm
